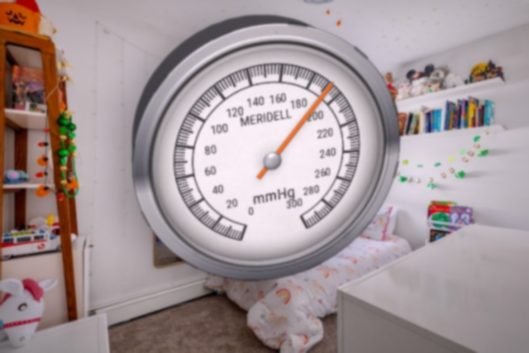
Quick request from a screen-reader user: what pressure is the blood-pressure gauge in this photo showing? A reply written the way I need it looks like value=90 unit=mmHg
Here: value=190 unit=mmHg
